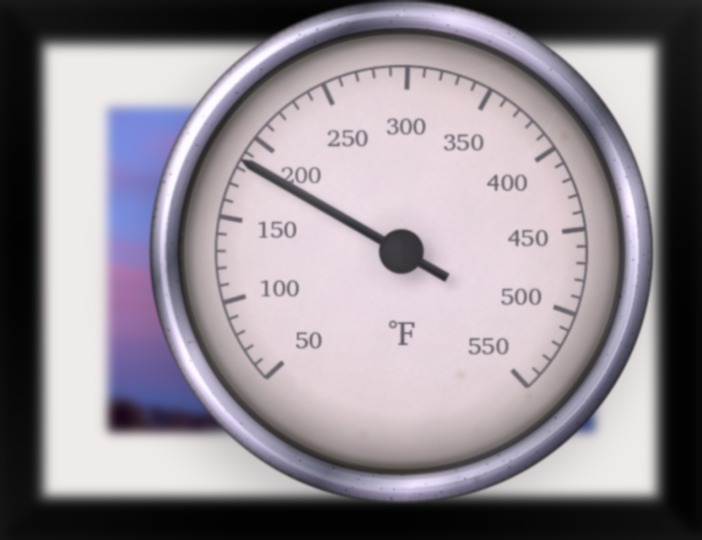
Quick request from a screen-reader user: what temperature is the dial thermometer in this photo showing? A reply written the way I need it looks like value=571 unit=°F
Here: value=185 unit=°F
